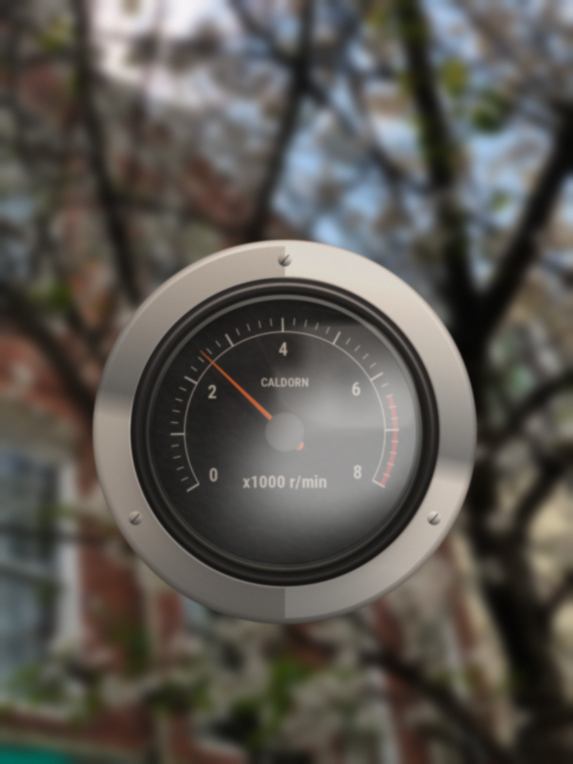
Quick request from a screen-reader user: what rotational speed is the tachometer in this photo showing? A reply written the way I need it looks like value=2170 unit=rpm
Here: value=2500 unit=rpm
